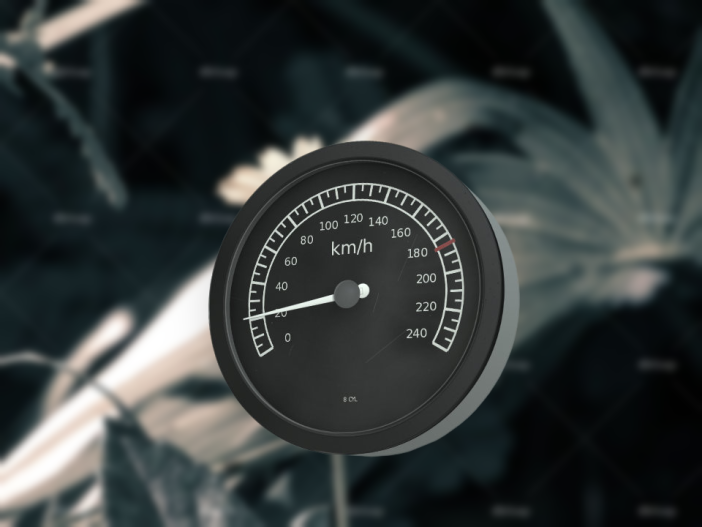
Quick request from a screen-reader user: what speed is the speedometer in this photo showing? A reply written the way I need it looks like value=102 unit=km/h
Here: value=20 unit=km/h
